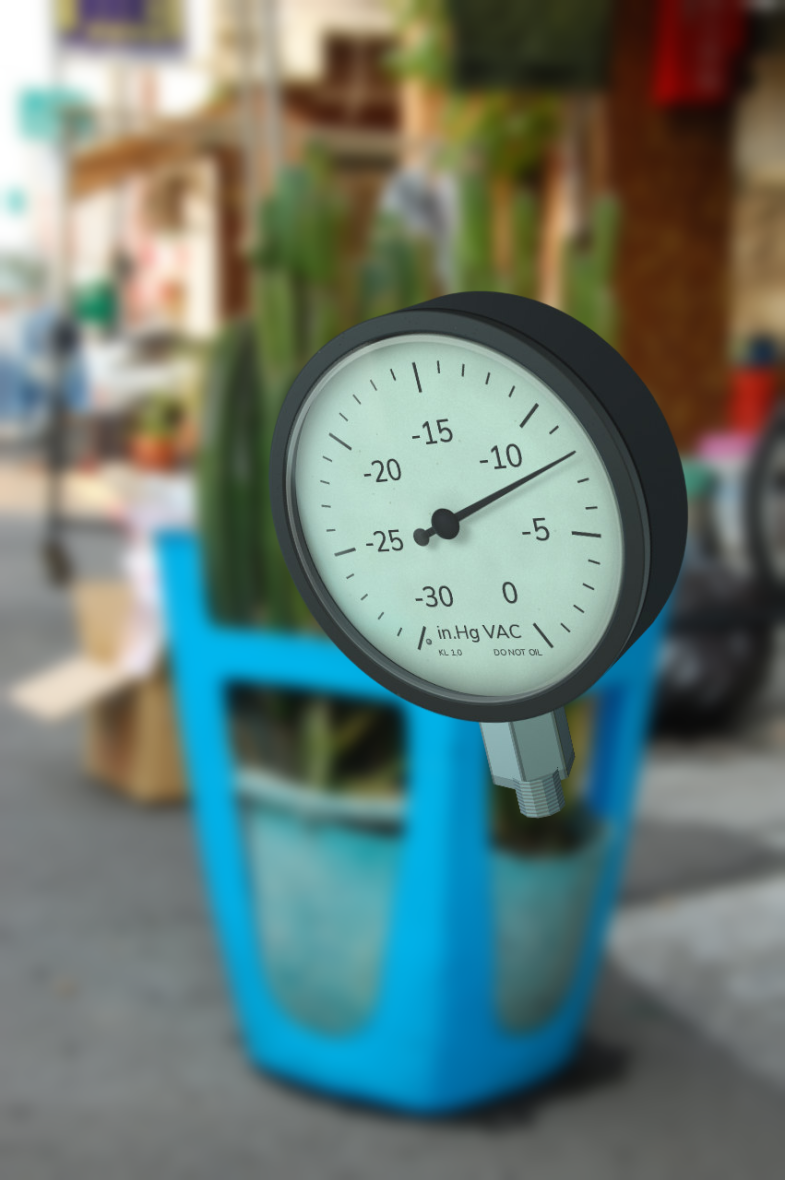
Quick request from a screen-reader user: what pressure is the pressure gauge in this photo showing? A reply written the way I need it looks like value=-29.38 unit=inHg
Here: value=-8 unit=inHg
